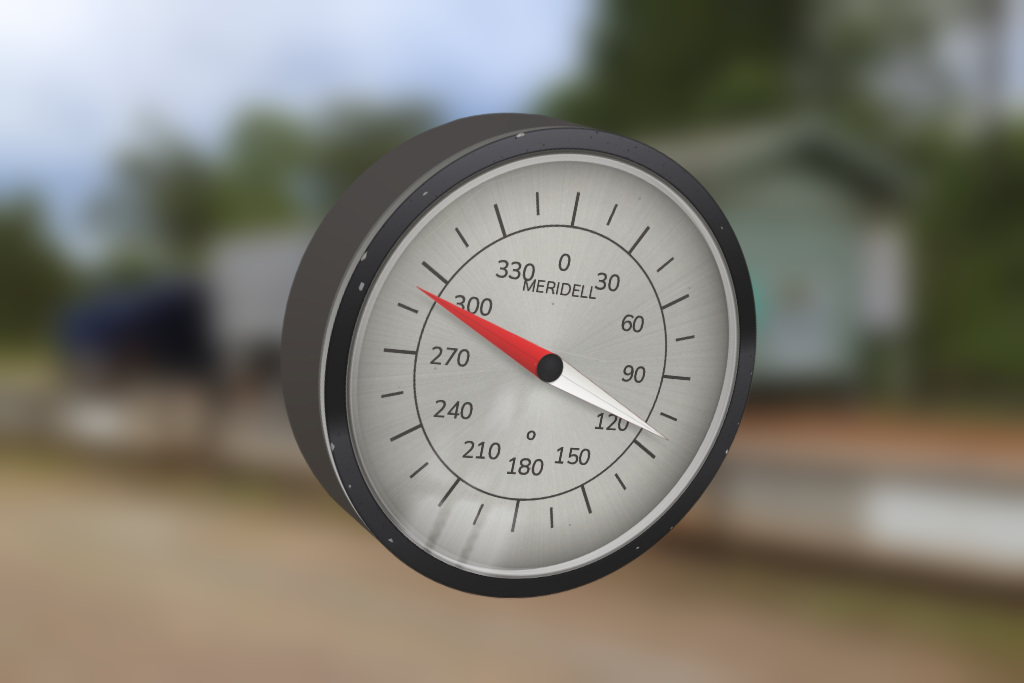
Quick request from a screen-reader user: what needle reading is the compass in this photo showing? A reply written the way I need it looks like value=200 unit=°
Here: value=292.5 unit=°
